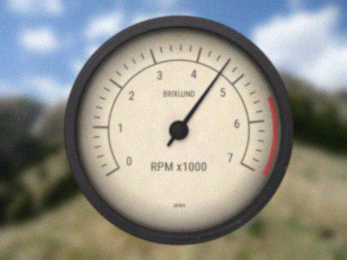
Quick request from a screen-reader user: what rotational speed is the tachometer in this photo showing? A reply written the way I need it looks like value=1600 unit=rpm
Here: value=4600 unit=rpm
